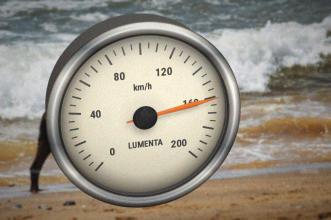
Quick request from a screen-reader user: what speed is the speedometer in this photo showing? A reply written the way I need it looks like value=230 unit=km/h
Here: value=160 unit=km/h
